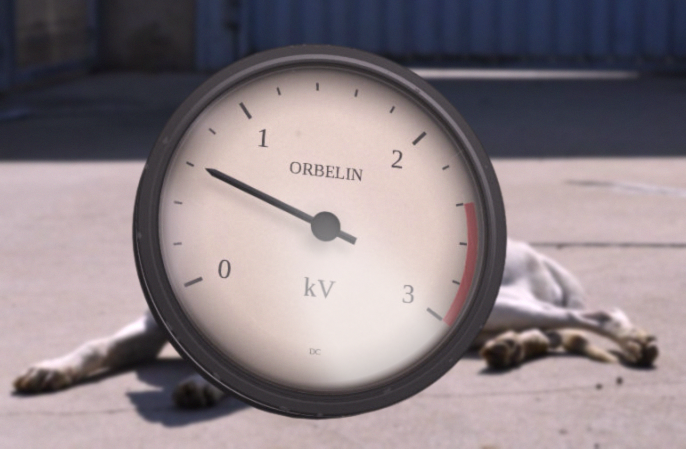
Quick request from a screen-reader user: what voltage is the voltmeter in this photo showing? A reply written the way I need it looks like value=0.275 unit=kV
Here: value=0.6 unit=kV
